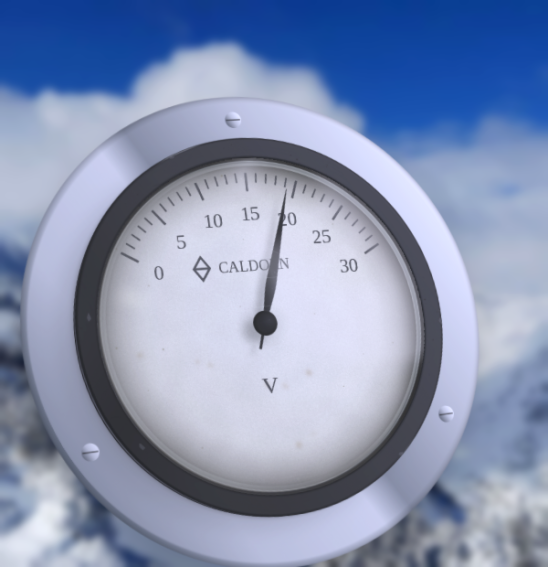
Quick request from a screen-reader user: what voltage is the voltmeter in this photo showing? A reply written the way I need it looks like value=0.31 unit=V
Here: value=19 unit=V
